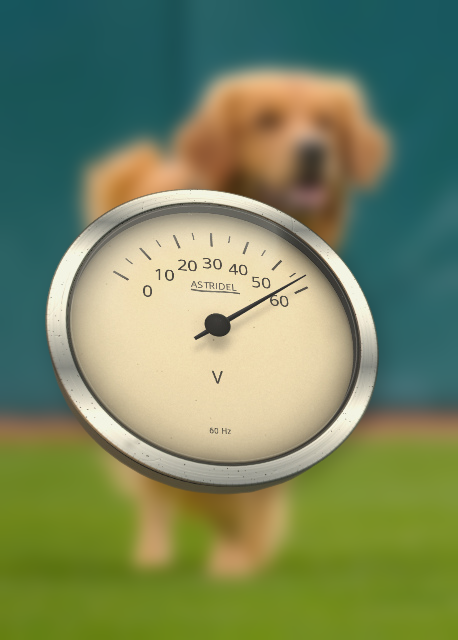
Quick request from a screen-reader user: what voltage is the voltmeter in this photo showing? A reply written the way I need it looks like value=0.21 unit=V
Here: value=57.5 unit=V
